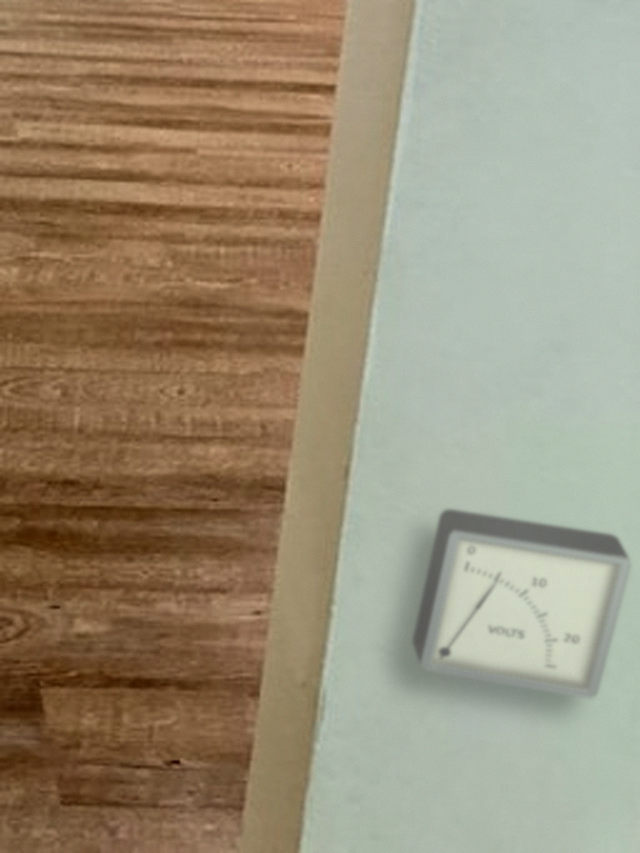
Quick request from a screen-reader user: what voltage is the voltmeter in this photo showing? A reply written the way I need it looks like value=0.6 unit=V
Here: value=5 unit=V
